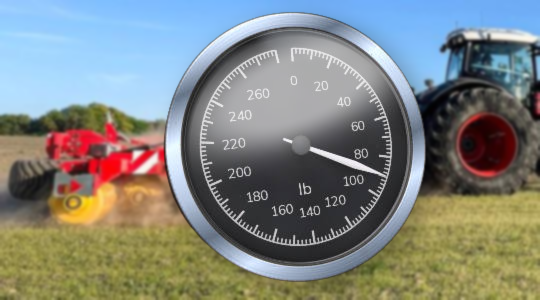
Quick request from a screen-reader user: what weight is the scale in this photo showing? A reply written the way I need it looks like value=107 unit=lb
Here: value=90 unit=lb
